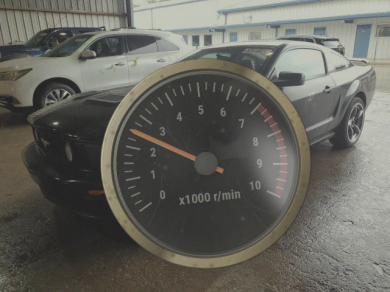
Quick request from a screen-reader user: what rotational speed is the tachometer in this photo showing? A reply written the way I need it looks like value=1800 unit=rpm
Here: value=2500 unit=rpm
